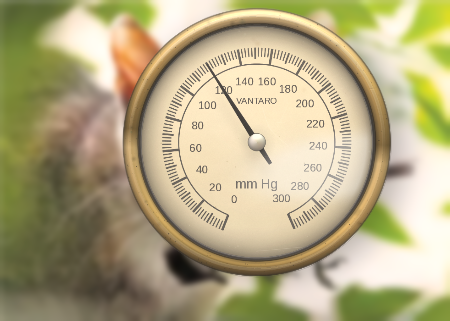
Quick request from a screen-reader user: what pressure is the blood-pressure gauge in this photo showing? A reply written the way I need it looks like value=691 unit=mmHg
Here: value=120 unit=mmHg
